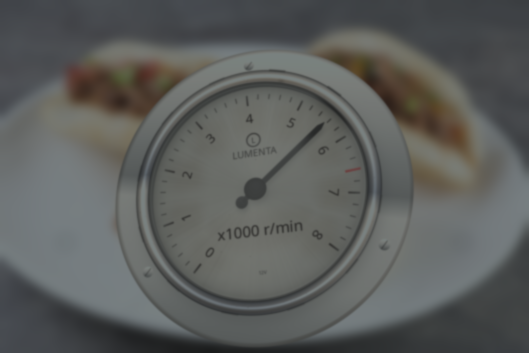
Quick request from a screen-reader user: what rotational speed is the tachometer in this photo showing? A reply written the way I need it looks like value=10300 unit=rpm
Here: value=5600 unit=rpm
